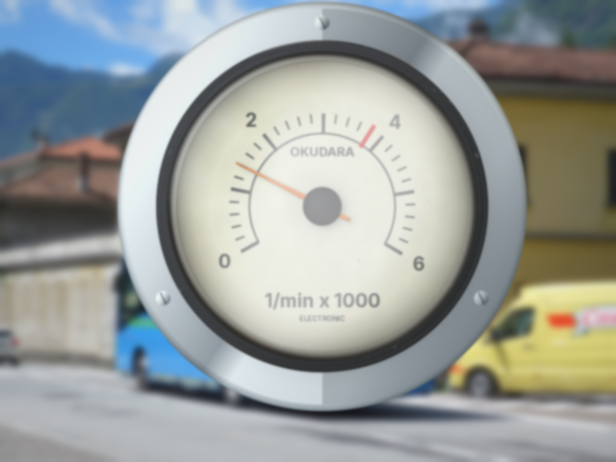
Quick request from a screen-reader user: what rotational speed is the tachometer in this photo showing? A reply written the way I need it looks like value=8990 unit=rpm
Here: value=1400 unit=rpm
